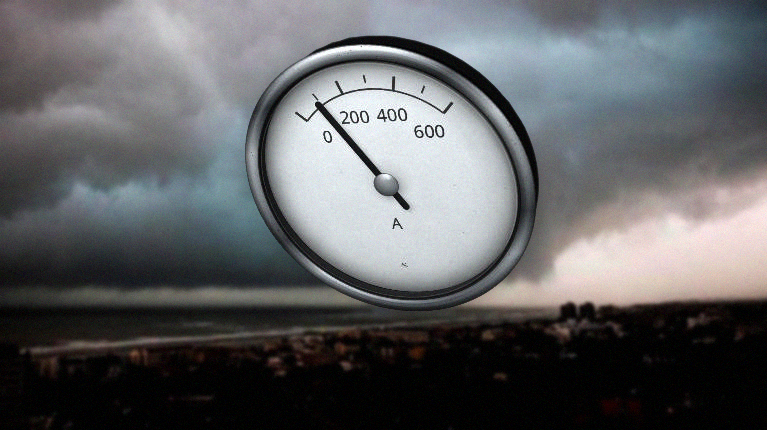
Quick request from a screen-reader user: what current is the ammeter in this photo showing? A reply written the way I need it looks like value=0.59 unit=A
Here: value=100 unit=A
